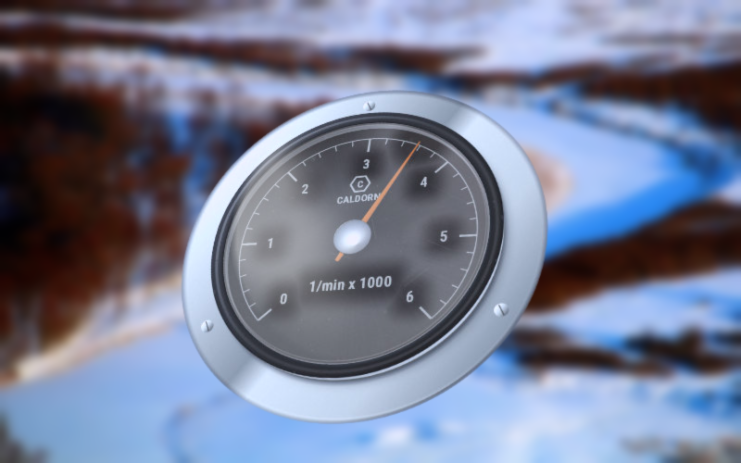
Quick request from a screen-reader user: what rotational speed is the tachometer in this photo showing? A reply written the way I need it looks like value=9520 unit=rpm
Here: value=3600 unit=rpm
